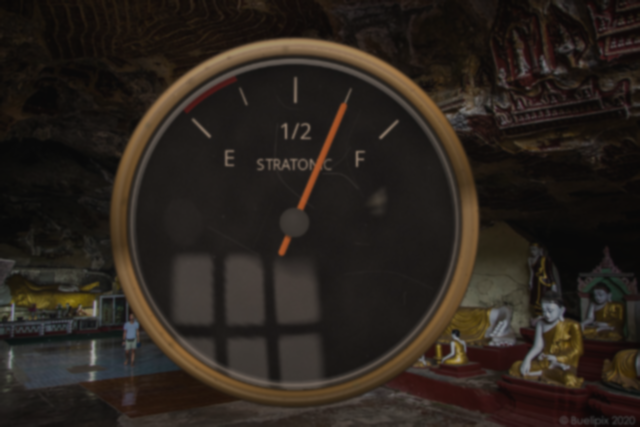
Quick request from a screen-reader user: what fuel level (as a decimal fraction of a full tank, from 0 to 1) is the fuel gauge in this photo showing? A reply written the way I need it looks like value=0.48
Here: value=0.75
